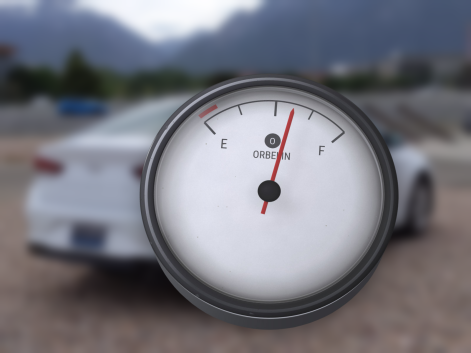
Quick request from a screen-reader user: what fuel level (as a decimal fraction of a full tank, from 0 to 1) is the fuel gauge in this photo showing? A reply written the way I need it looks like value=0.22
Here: value=0.625
